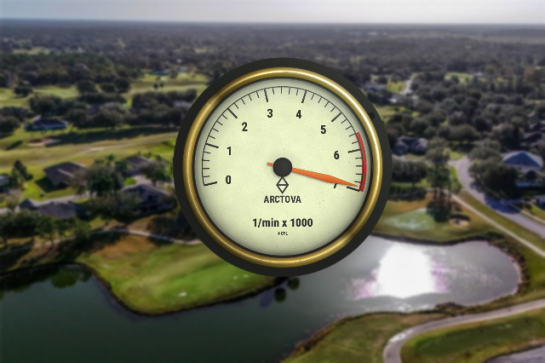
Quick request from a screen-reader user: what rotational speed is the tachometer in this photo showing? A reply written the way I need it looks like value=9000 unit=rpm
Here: value=6900 unit=rpm
